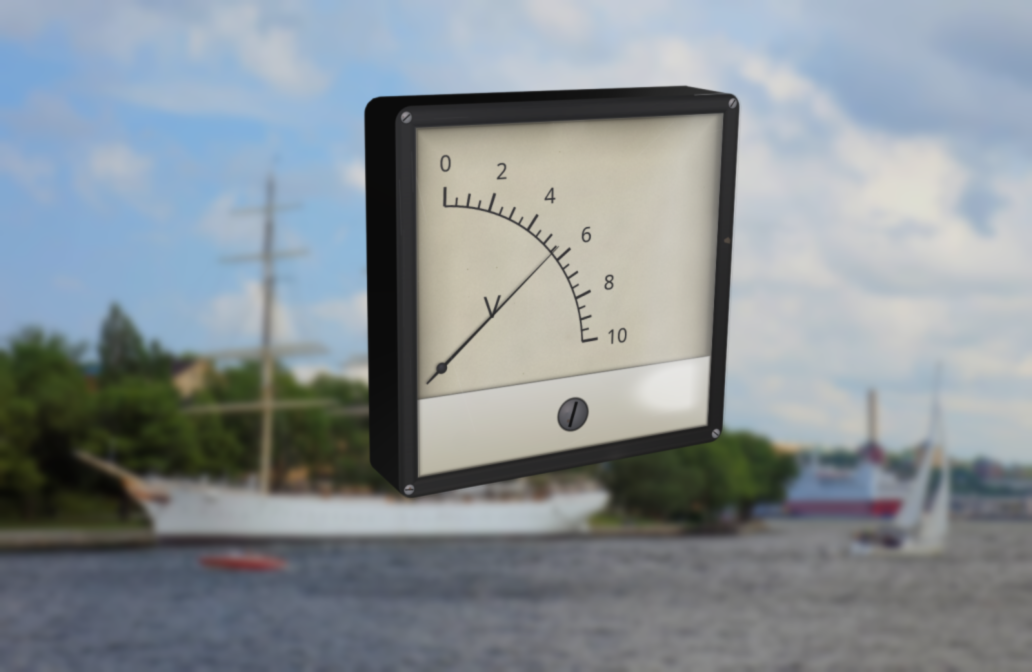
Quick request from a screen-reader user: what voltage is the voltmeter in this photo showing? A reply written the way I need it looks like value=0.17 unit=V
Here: value=5.5 unit=V
